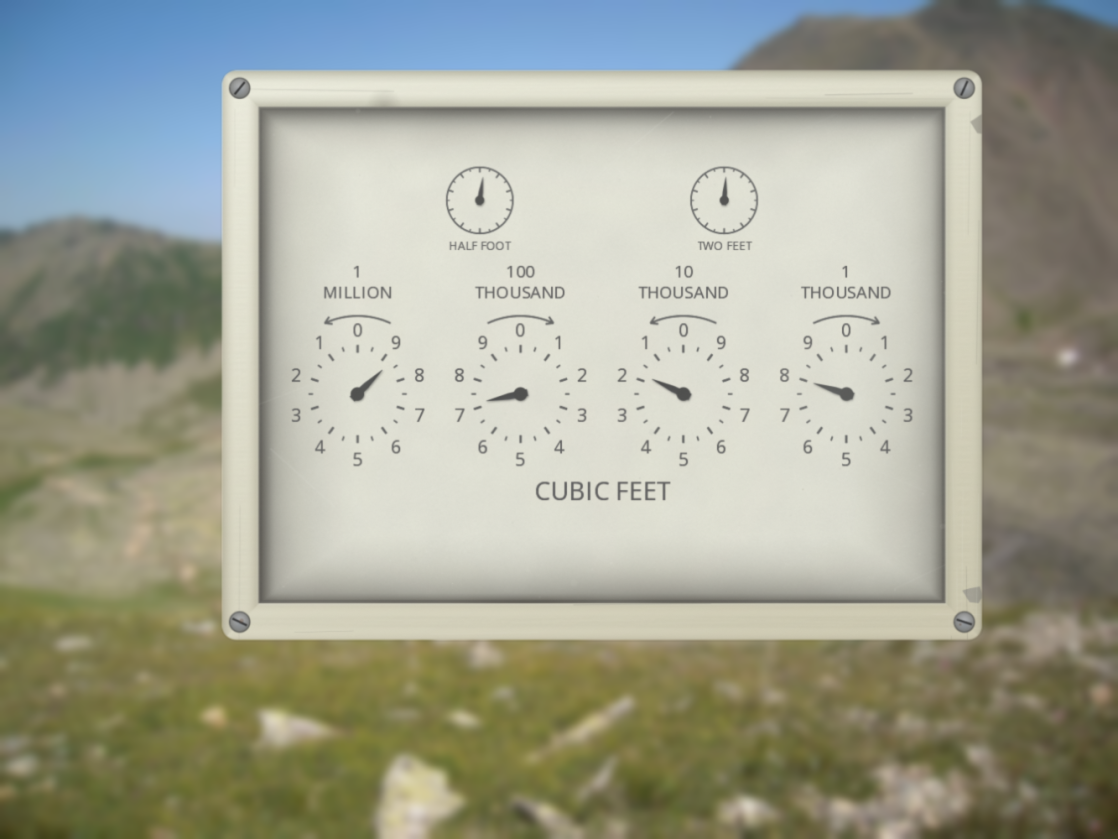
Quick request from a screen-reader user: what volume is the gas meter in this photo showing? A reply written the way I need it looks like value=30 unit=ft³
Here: value=871800 unit=ft³
